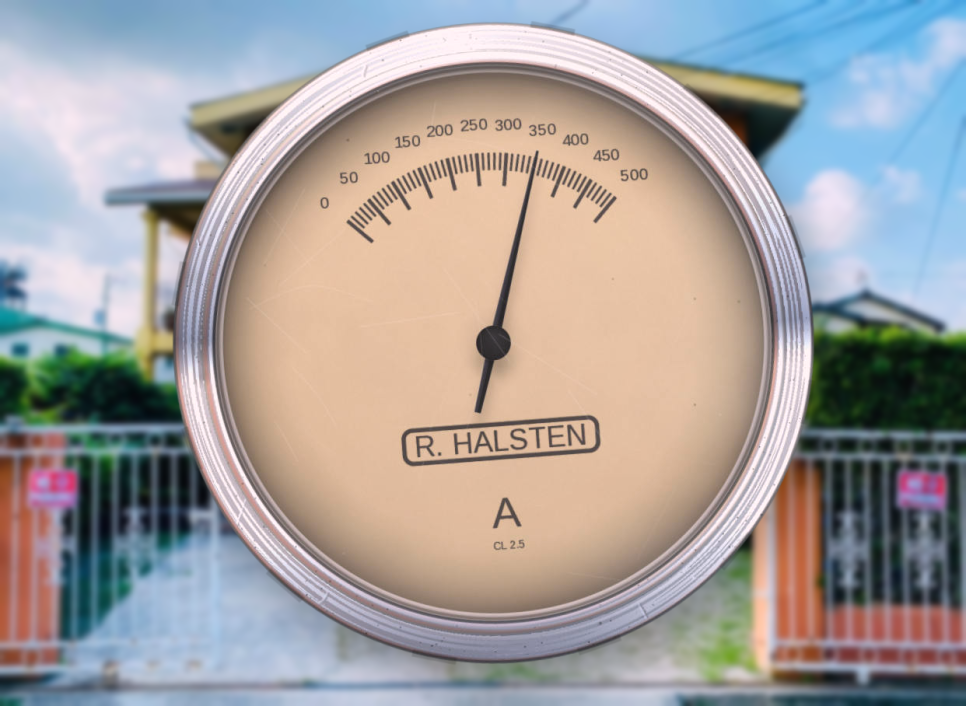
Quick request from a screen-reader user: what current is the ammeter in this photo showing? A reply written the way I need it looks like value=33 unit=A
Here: value=350 unit=A
